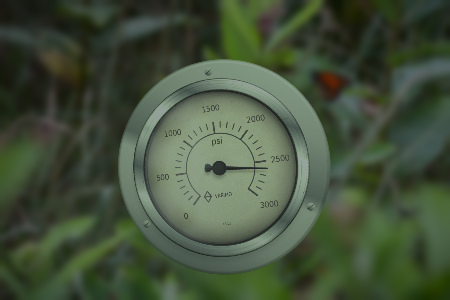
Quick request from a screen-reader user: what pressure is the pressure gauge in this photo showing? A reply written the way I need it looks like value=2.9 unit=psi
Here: value=2600 unit=psi
